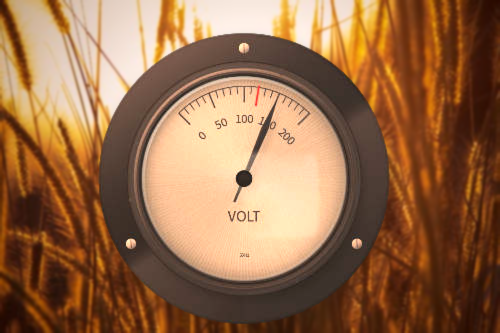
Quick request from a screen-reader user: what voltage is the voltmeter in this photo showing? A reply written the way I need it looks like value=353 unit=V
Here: value=150 unit=V
